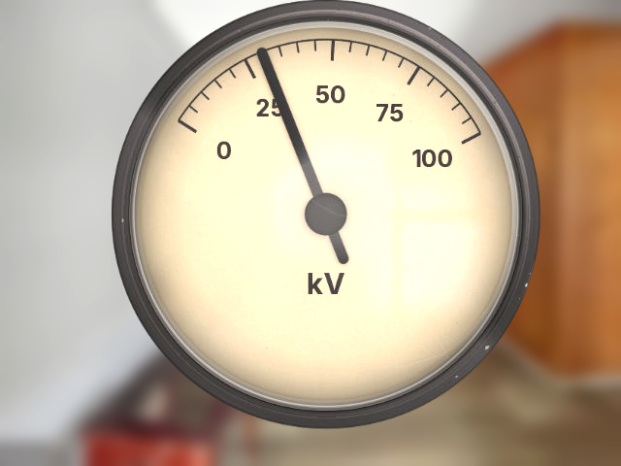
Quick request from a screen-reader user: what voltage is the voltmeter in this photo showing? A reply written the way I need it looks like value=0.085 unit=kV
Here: value=30 unit=kV
